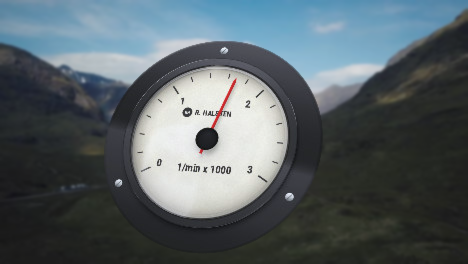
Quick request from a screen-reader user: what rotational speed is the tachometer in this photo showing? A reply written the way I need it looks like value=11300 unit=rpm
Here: value=1700 unit=rpm
